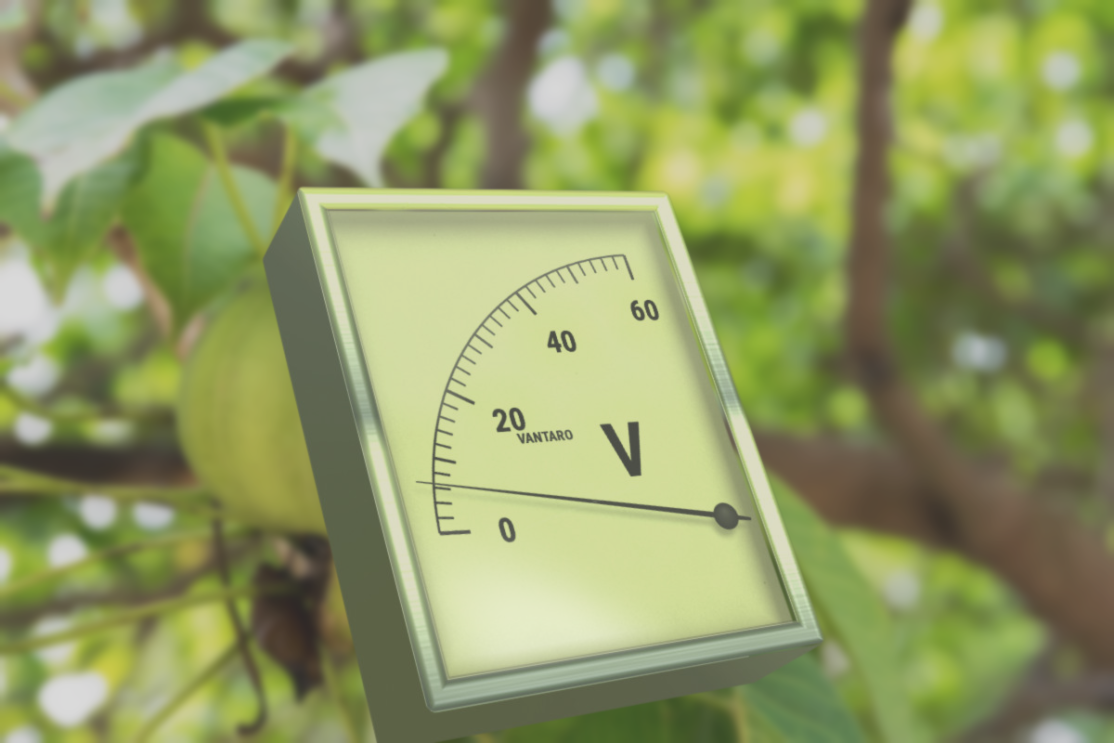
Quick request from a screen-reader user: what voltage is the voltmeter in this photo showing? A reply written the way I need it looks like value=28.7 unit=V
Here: value=6 unit=V
